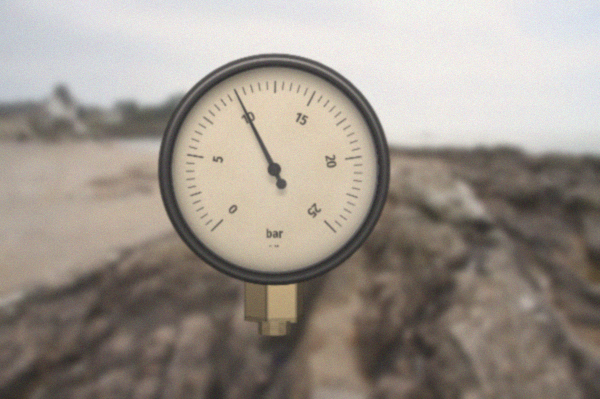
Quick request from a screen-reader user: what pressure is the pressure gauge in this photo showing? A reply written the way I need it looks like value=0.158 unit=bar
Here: value=10 unit=bar
